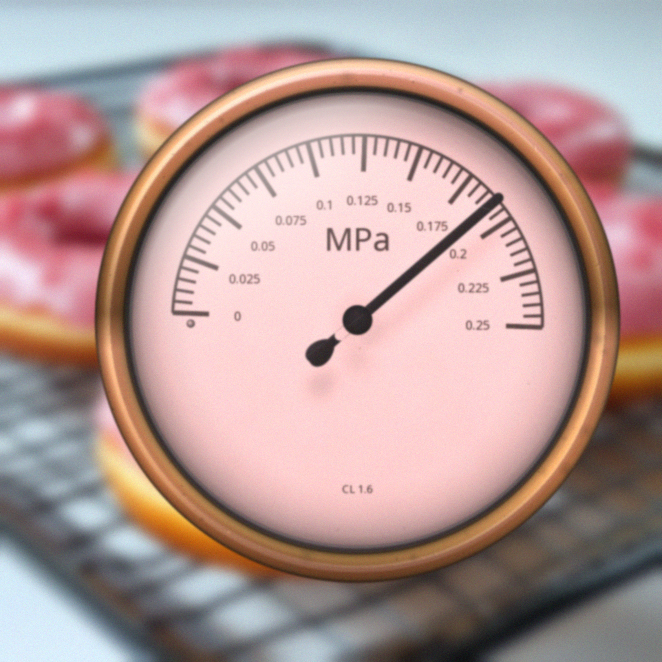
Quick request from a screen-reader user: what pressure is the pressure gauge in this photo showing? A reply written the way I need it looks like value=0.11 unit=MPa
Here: value=0.19 unit=MPa
